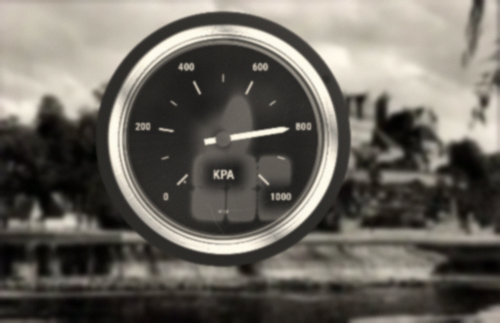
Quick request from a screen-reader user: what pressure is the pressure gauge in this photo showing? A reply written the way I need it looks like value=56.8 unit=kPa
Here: value=800 unit=kPa
